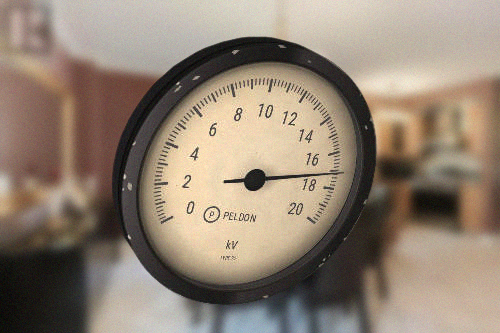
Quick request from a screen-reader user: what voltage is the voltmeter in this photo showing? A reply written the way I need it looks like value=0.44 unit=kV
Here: value=17 unit=kV
